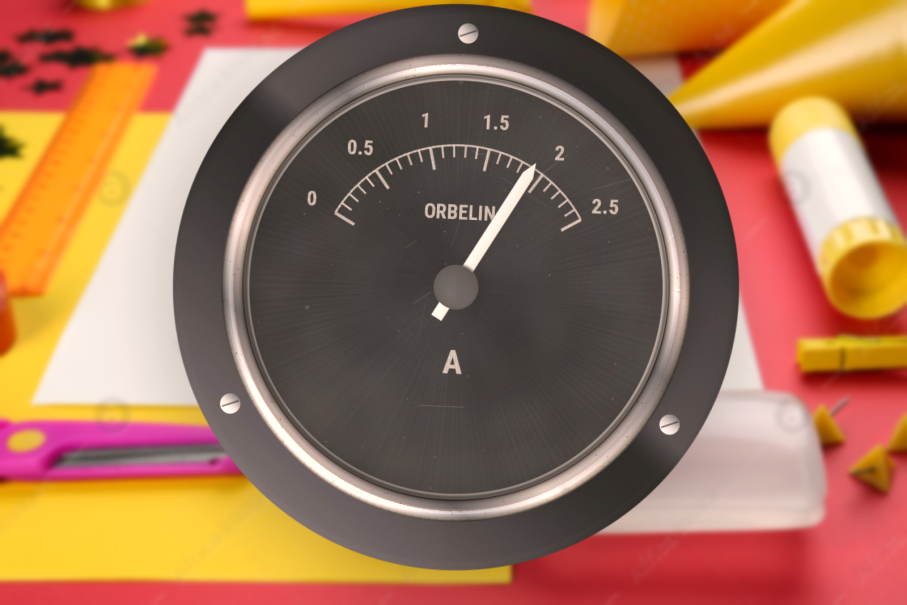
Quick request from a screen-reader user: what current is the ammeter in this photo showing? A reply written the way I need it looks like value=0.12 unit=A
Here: value=1.9 unit=A
